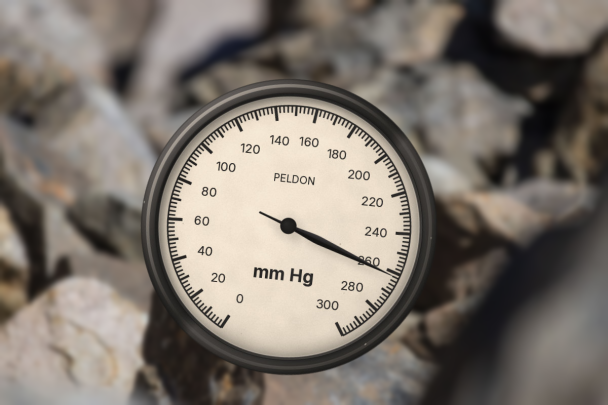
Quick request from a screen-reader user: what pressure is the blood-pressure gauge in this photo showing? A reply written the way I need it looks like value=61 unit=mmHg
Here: value=262 unit=mmHg
